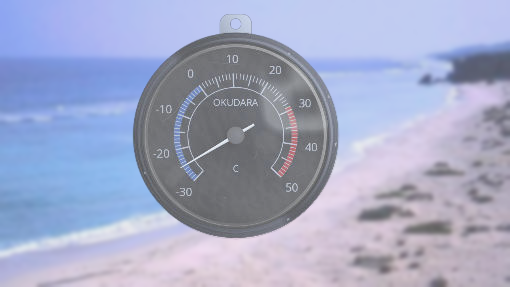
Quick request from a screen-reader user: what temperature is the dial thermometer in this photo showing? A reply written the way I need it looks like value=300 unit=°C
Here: value=-25 unit=°C
